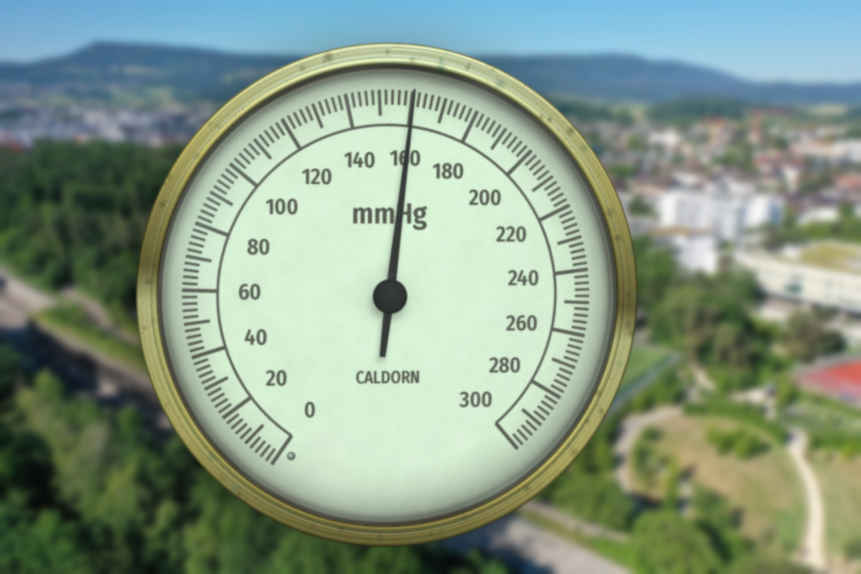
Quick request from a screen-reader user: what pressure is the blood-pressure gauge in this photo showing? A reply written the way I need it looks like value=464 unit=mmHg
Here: value=160 unit=mmHg
